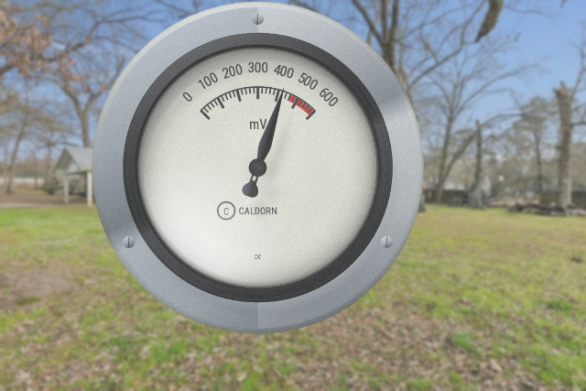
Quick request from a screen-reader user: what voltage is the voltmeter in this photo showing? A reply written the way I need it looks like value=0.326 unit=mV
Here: value=420 unit=mV
